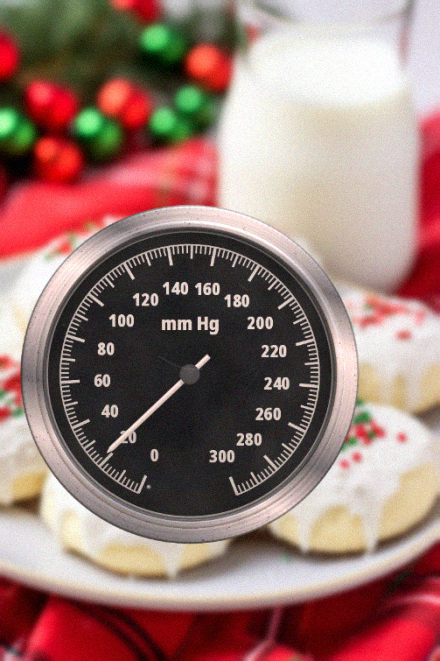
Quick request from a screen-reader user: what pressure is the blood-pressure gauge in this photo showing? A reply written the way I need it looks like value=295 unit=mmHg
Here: value=22 unit=mmHg
